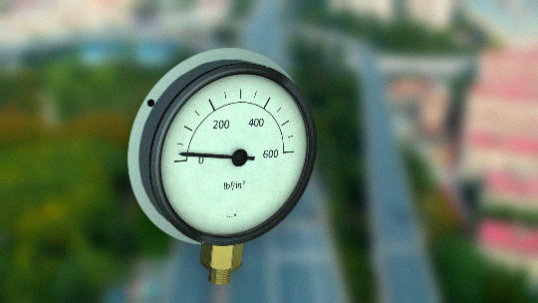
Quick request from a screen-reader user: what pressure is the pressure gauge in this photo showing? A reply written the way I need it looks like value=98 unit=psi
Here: value=25 unit=psi
